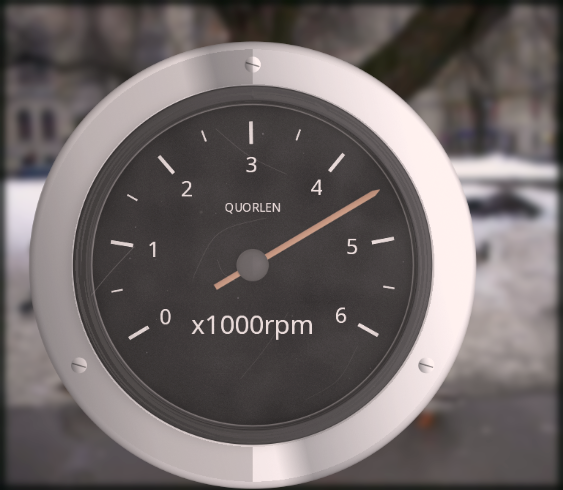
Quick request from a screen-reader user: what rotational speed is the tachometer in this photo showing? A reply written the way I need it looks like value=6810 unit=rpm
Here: value=4500 unit=rpm
